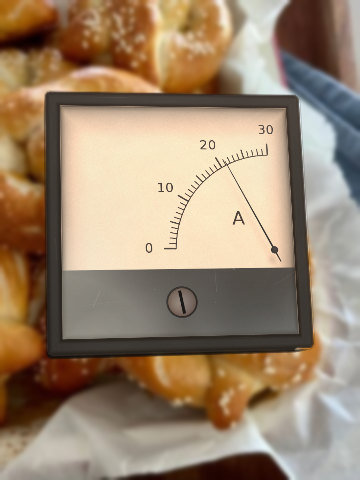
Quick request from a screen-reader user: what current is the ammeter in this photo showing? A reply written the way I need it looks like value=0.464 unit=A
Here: value=21 unit=A
